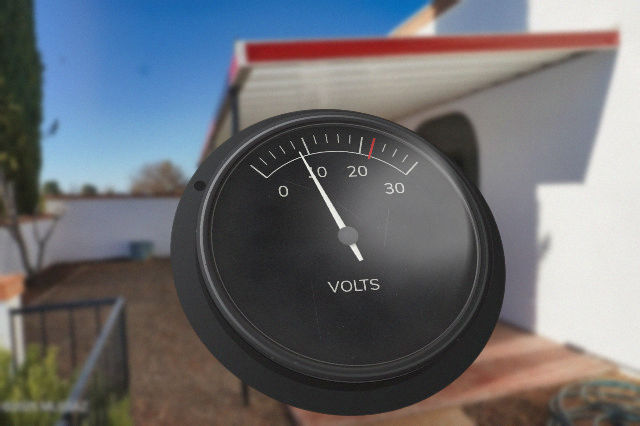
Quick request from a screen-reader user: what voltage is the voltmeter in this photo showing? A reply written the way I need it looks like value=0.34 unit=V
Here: value=8 unit=V
